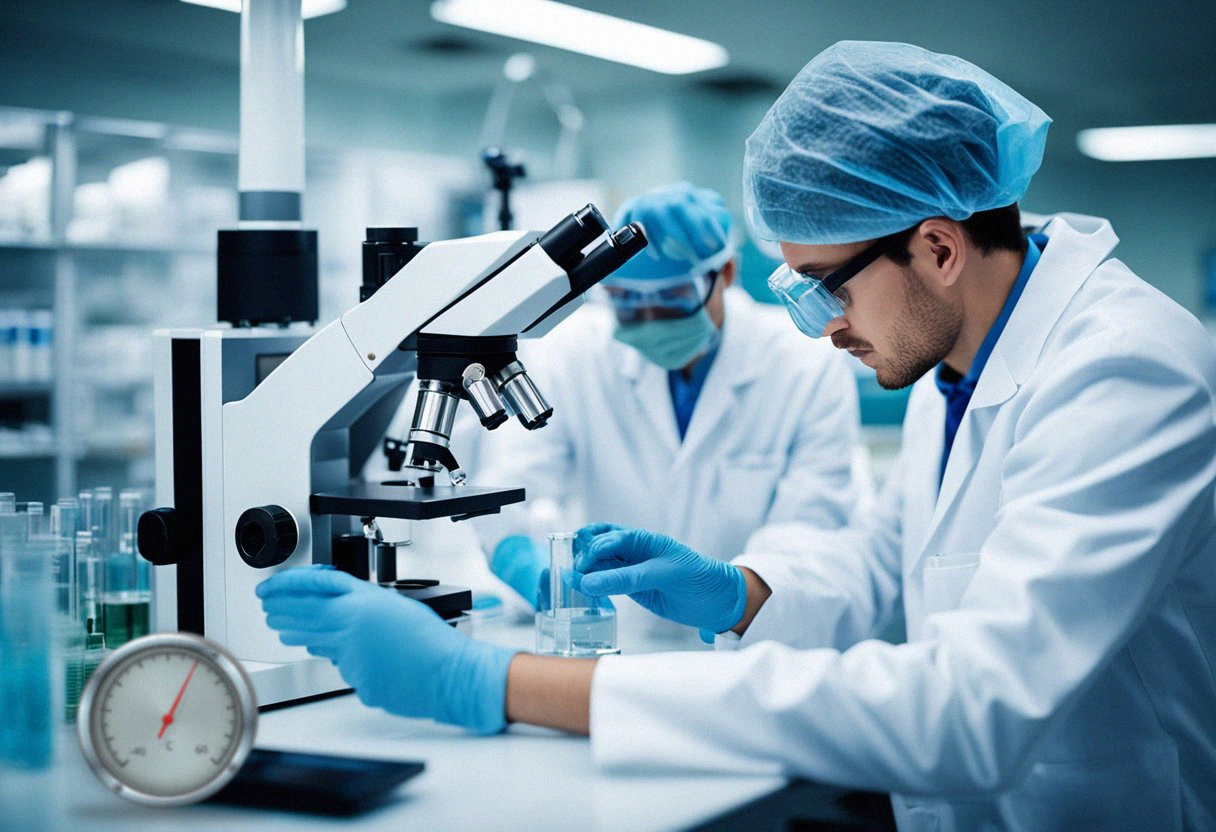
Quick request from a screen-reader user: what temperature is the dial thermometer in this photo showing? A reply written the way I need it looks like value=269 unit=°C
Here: value=20 unit=°C
